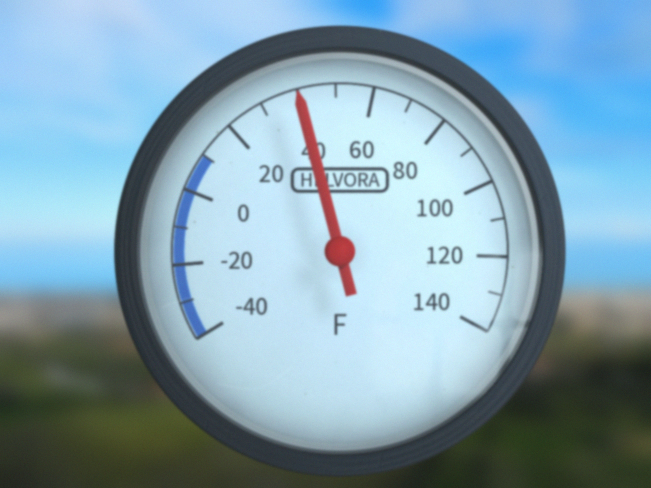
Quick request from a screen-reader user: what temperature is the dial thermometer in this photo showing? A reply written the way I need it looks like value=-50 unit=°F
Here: value=40 unit=°F
